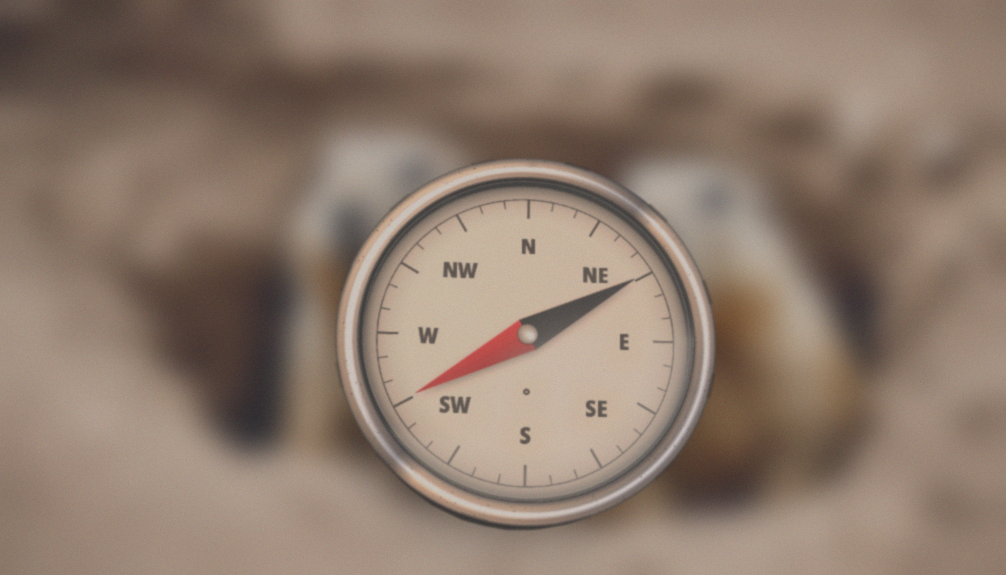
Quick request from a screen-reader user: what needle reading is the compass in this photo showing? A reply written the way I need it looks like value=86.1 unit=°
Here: value=240 unit=°
